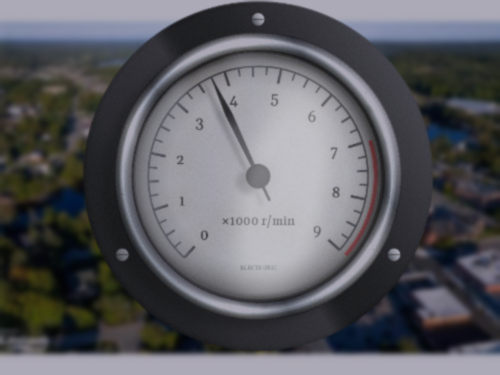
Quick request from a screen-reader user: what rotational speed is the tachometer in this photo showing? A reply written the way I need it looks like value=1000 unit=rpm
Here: value=3750 unit=rpm
